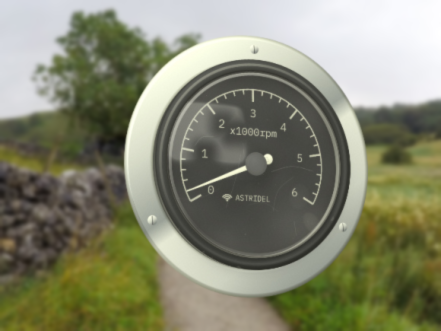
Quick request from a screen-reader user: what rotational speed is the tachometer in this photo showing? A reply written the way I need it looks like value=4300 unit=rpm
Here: value=200 unit=rpm
